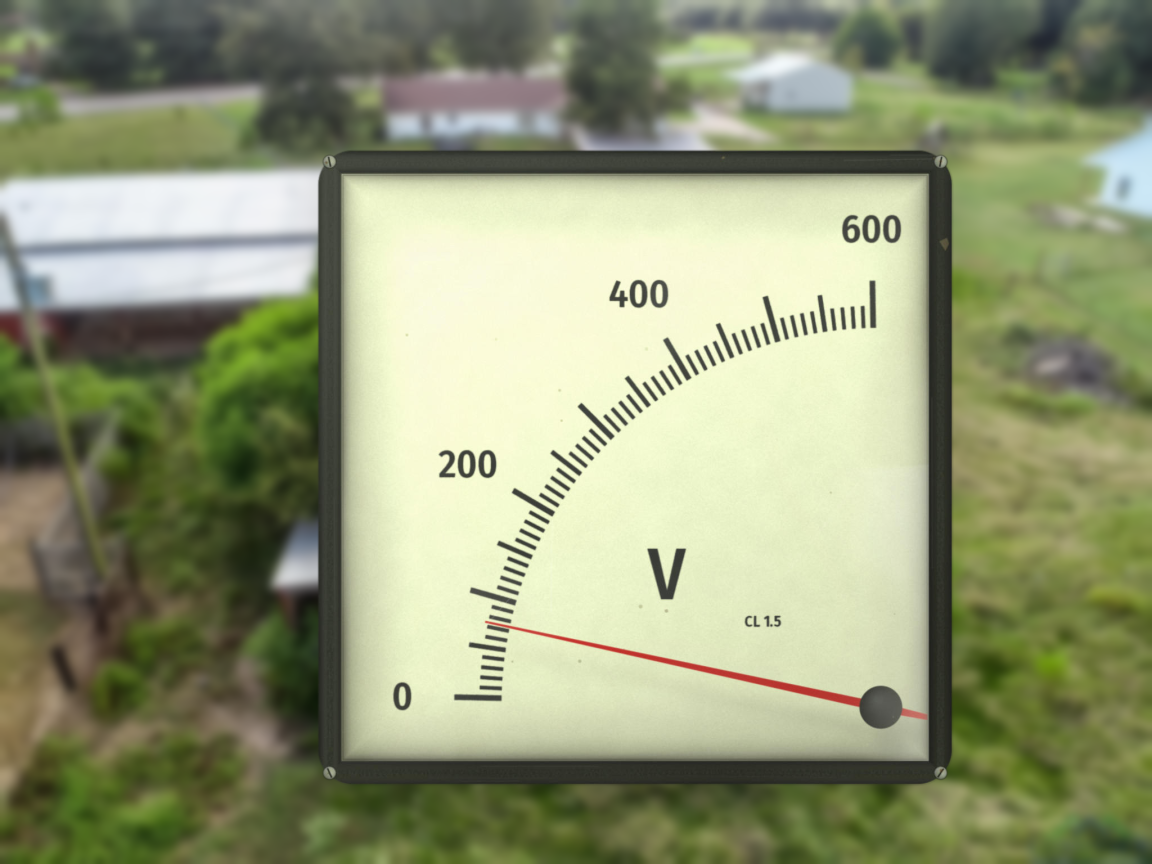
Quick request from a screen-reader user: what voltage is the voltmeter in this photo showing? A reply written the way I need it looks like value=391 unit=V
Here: value=75 unit=V
